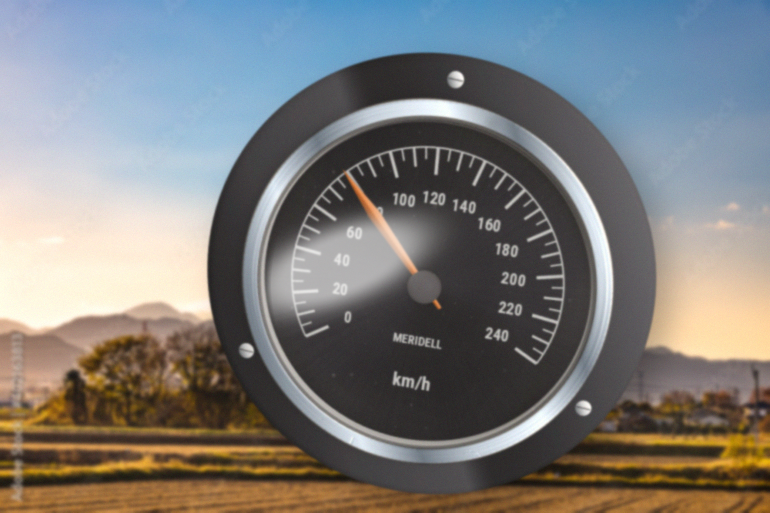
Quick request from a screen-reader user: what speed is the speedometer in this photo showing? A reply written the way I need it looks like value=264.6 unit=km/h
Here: value=80 unit=km/h
